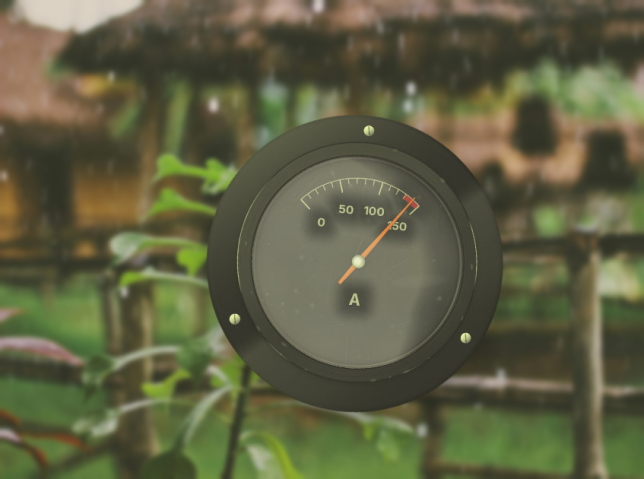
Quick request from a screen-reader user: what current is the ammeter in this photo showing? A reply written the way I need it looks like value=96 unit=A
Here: value=140 unit=A
